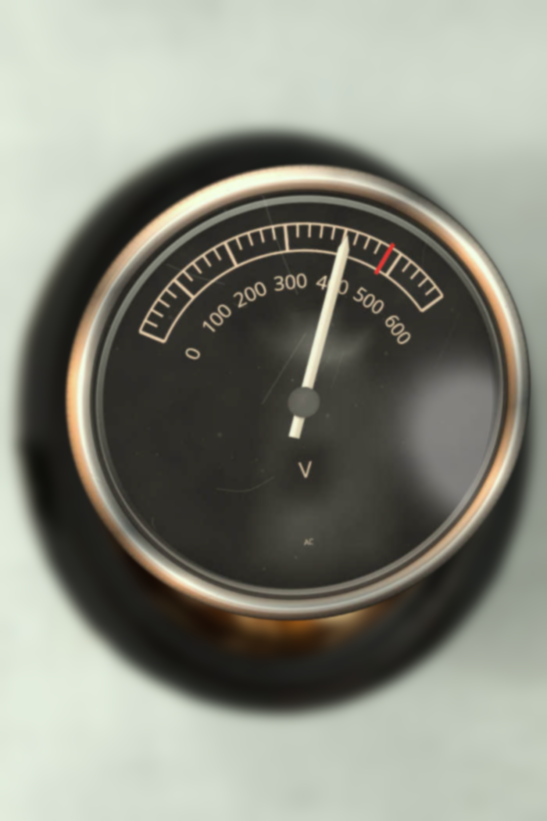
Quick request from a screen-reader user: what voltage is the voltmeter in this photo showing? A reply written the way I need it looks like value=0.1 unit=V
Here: value=400 unit=V
